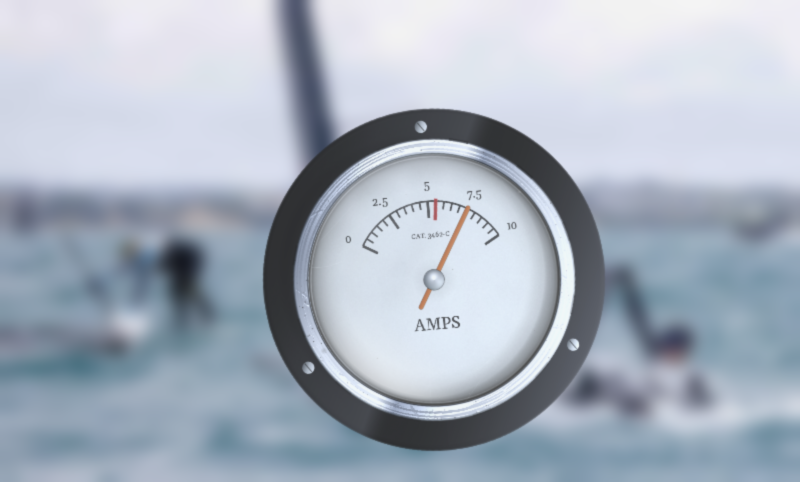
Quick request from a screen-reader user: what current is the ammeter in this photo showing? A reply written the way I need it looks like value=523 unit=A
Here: value=7.5 unit=A
